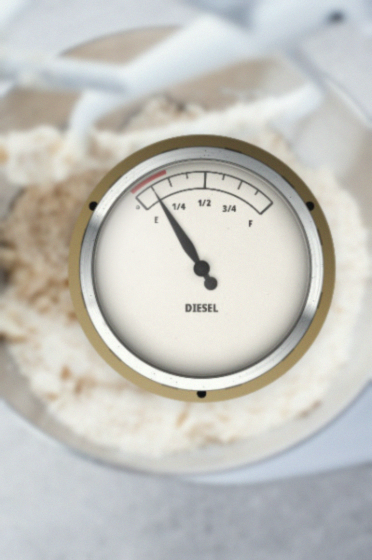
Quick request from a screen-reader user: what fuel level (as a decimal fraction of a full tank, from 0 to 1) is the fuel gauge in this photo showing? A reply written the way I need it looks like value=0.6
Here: value=0.125
